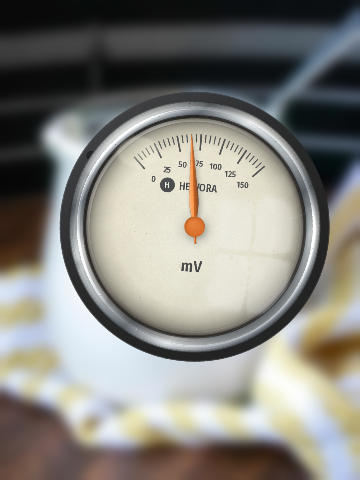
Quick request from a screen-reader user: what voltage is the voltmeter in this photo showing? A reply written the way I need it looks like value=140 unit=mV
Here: value=65 unit=mV
